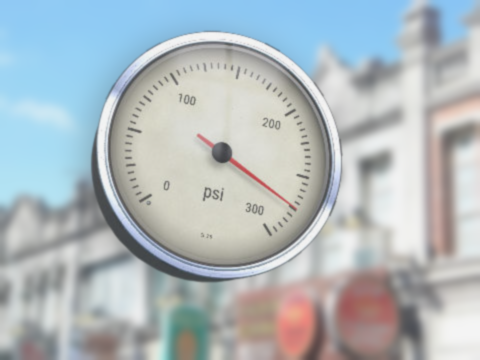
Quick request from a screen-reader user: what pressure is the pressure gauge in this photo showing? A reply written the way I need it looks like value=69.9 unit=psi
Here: value=275 unit=psi
